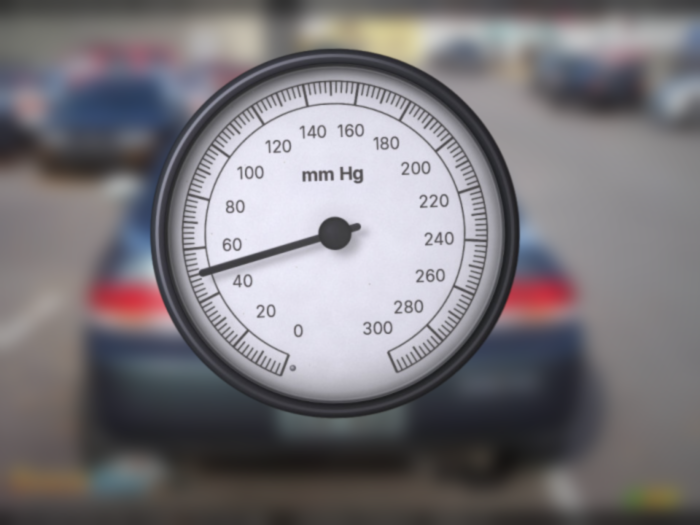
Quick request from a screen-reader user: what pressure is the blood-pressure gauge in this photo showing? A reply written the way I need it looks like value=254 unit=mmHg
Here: value=50 unit=mmHg
